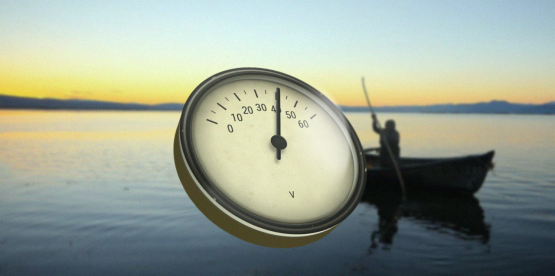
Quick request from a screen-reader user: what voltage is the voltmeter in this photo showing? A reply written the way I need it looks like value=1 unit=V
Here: value=40 unit=V
